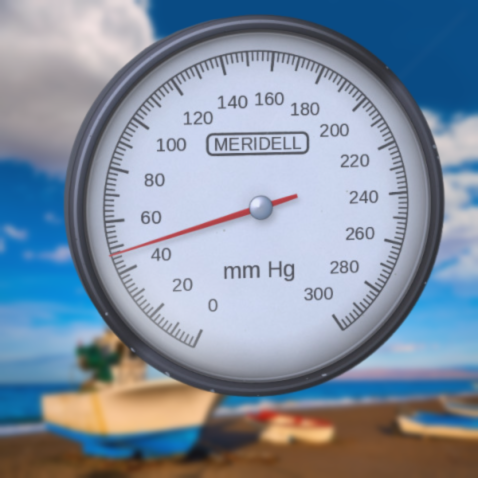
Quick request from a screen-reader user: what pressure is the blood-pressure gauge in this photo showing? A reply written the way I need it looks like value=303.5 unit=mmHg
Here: value=48 unit=mmHg
